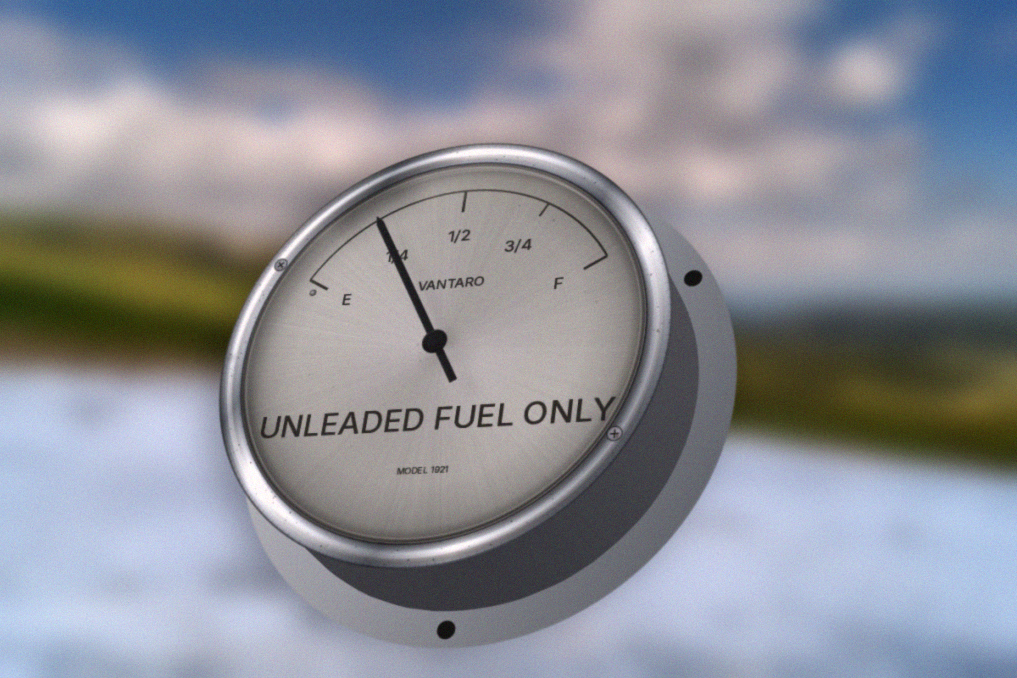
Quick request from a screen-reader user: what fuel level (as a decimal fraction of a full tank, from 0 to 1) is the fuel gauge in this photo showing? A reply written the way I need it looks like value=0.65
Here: value=0.25
